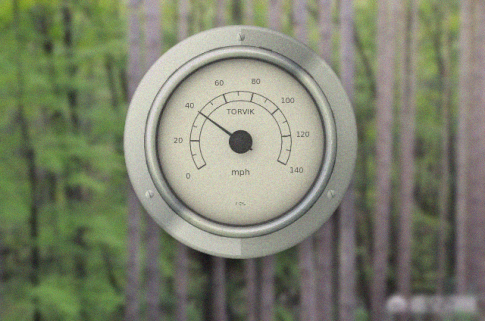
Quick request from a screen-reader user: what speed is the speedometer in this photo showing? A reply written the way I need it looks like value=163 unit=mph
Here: value=40 unit=mph
